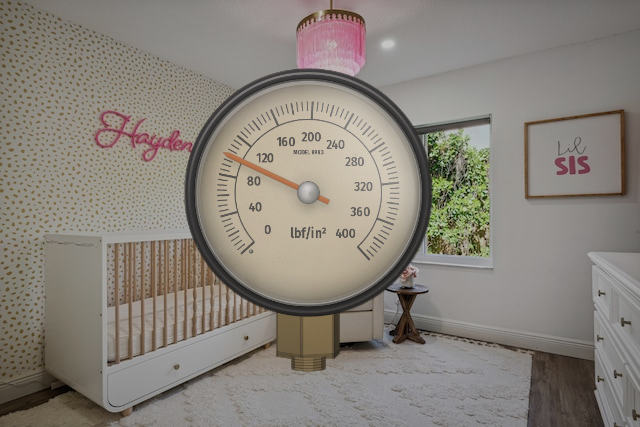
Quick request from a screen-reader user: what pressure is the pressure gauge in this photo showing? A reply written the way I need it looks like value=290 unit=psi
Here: value=100 unit=psi
